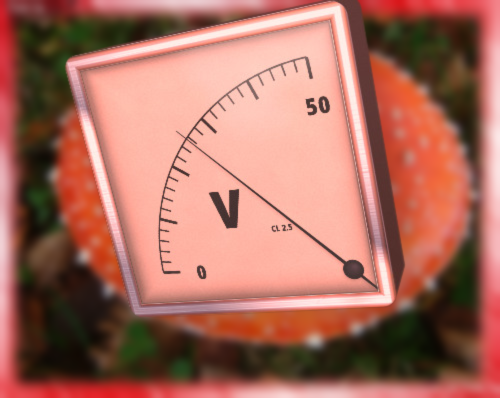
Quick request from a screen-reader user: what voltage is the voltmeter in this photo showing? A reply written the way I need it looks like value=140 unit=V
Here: value=26 unit=V
